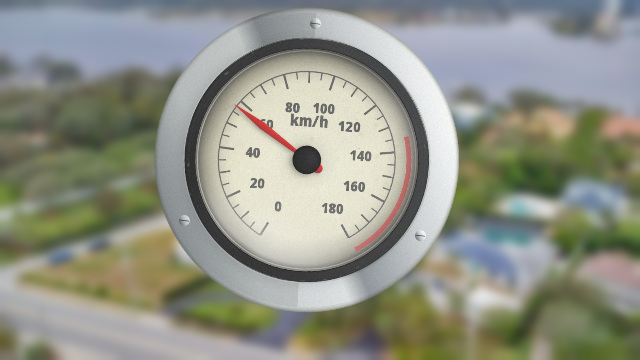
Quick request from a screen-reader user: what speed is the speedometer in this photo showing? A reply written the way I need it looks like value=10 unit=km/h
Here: value=57.5 unit=km/h
